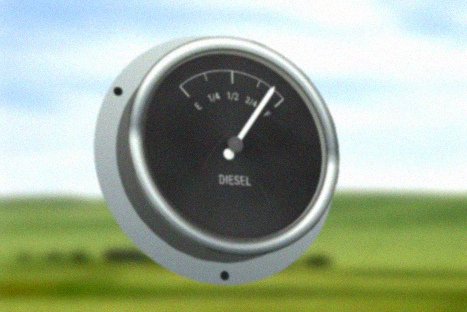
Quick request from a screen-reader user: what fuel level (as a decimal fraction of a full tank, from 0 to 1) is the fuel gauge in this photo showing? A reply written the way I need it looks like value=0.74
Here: value=0.875
